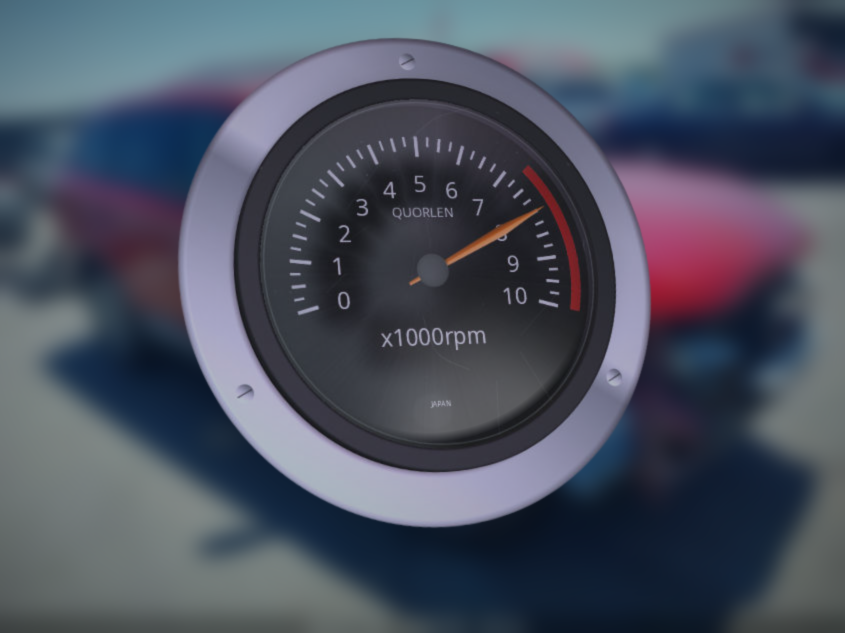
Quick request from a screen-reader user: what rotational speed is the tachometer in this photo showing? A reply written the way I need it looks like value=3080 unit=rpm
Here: value=8000 unit=rpm
